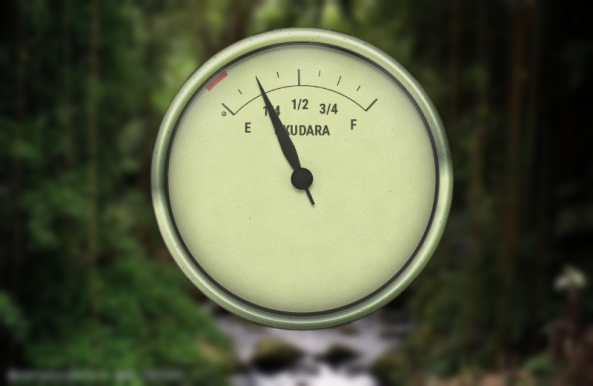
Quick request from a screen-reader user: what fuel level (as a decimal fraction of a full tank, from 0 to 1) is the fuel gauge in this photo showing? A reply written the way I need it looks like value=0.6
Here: value=0.25
